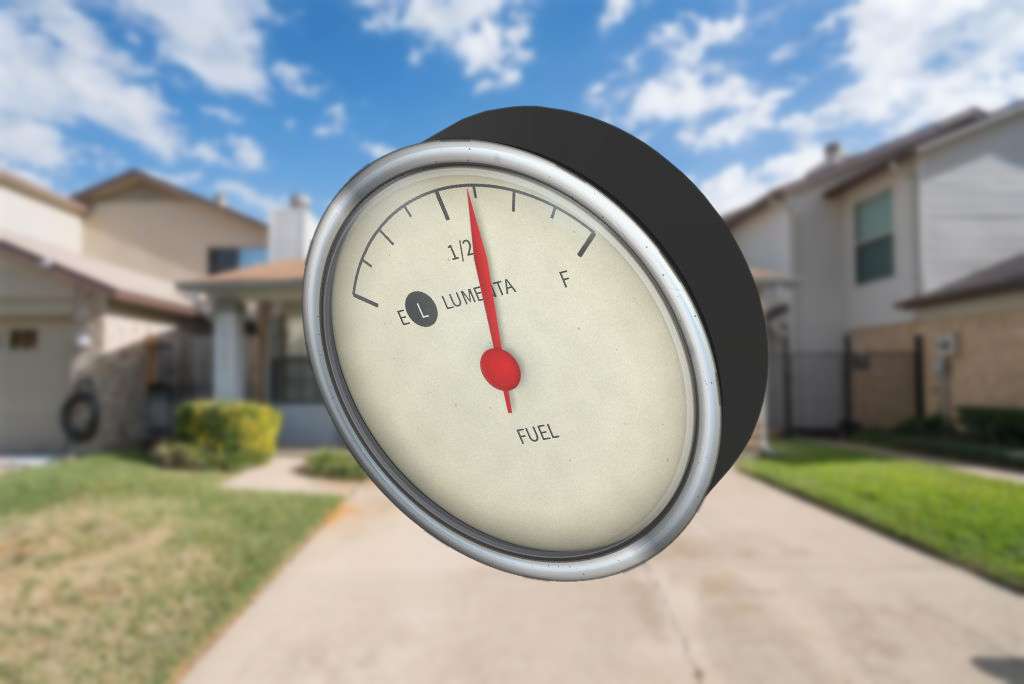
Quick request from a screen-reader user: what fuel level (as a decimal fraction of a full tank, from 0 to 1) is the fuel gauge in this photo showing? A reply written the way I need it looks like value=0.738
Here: value=0.625
